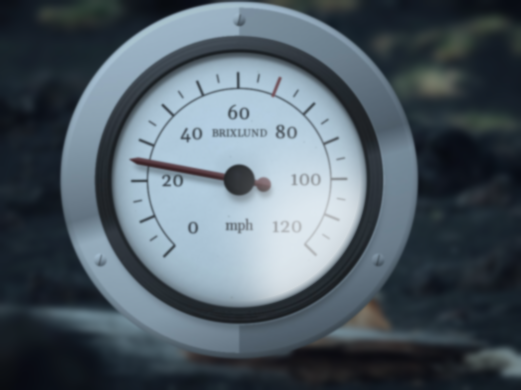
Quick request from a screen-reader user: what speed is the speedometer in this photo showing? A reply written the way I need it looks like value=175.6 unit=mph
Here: value=25 unit=mph
